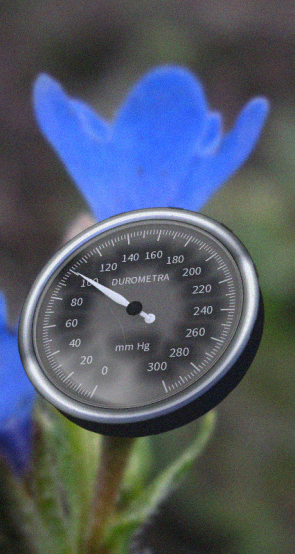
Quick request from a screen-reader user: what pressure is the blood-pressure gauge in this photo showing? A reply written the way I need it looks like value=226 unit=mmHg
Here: value=100 unit=mmHg
